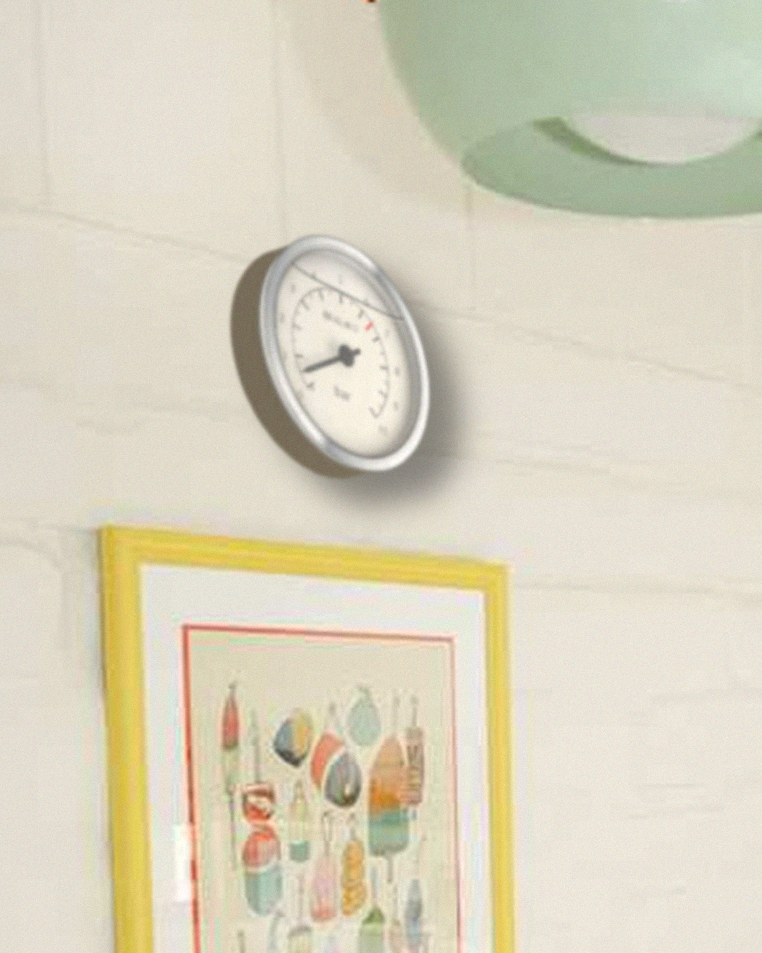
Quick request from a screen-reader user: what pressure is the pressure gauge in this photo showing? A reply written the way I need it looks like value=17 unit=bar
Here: value=0.5 unit=bar
